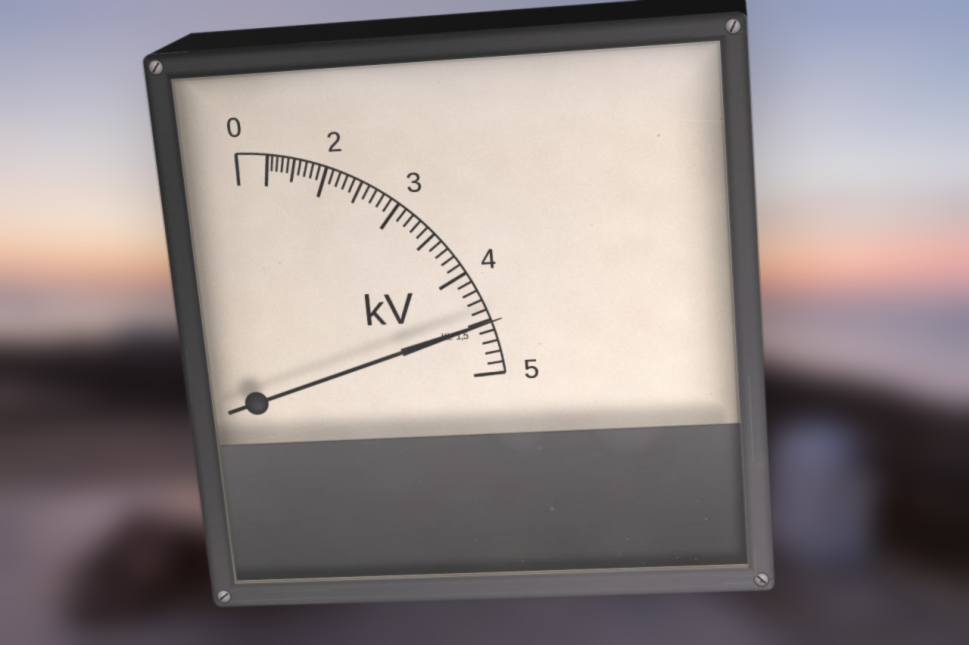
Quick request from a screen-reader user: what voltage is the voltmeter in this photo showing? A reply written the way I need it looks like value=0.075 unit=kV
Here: value=4.5 unit=kV
